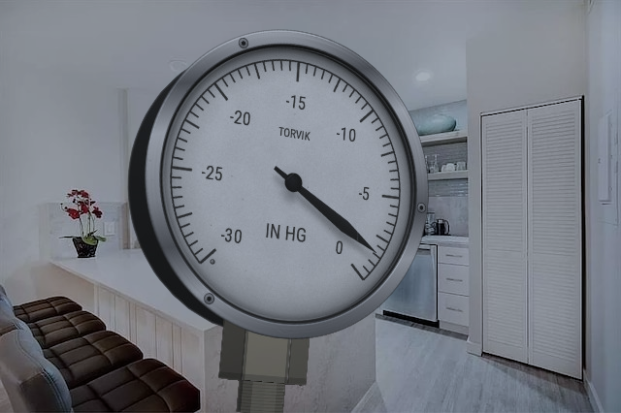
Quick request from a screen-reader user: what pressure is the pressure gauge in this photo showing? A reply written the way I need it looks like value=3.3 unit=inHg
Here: value=-1.5 unit=inHg
